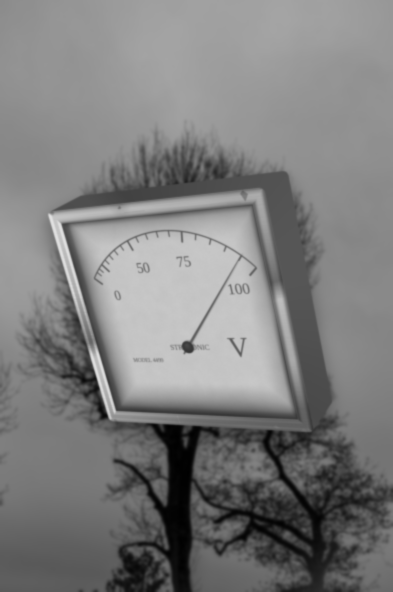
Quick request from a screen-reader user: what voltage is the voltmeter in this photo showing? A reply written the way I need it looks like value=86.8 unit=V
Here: value=95 unit=V
